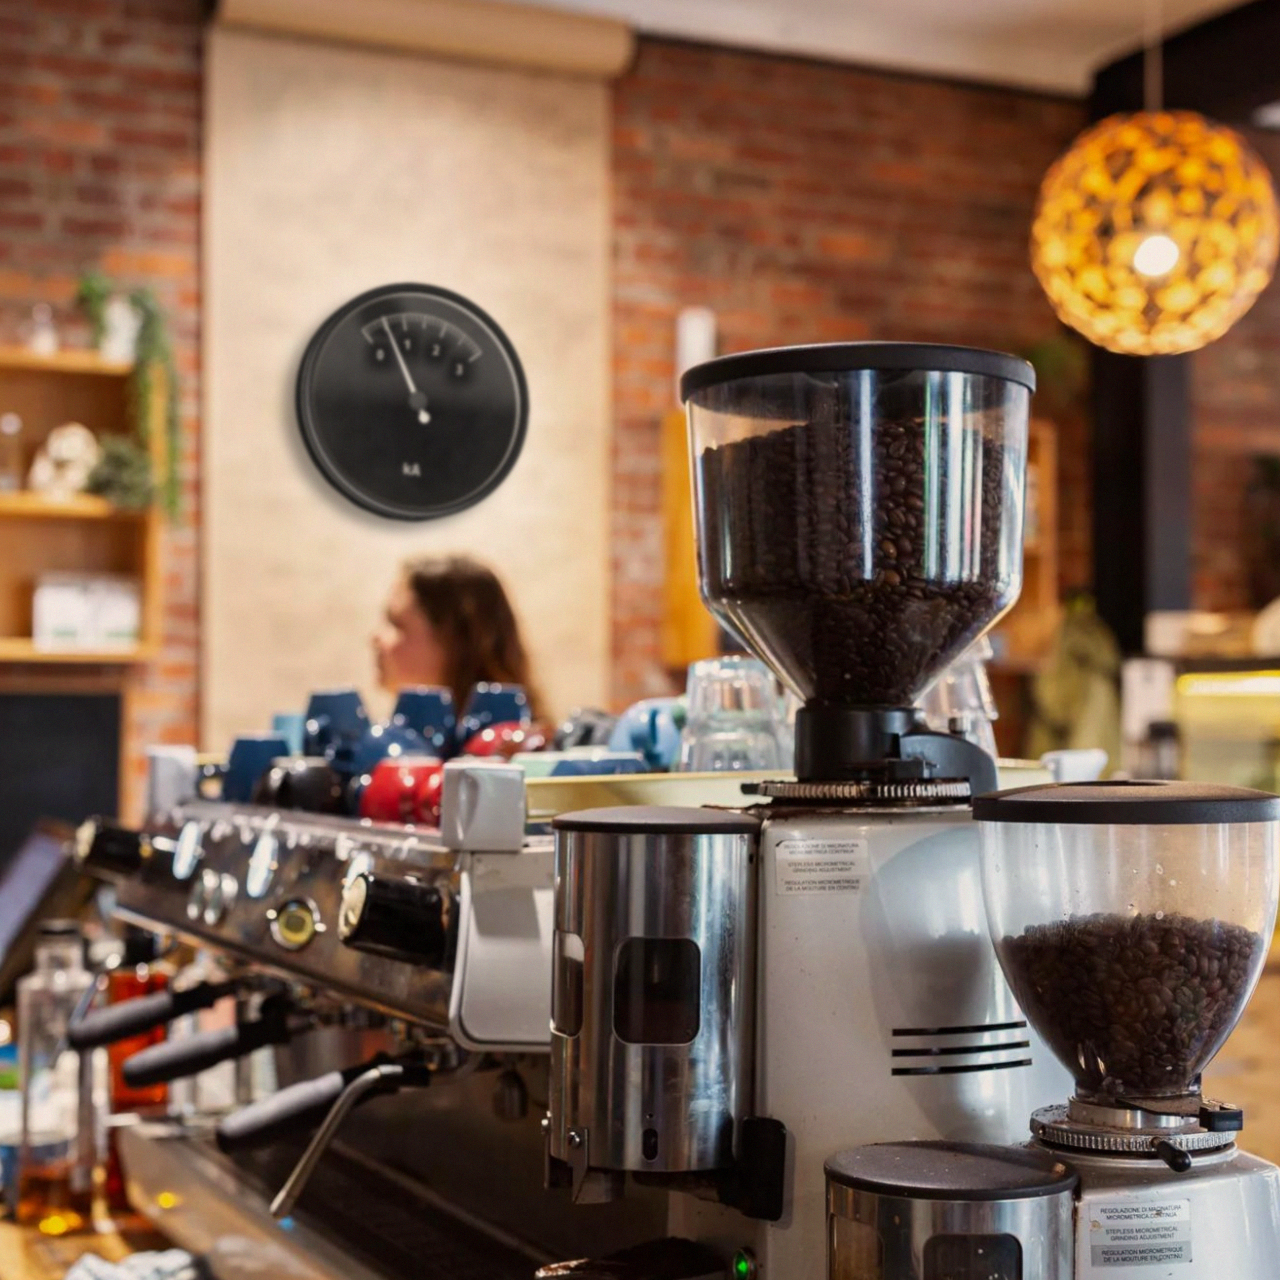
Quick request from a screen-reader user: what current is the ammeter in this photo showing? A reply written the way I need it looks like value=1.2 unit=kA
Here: value=0.5 unit=kA
